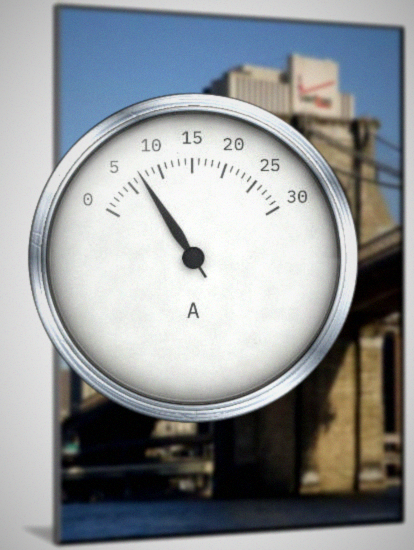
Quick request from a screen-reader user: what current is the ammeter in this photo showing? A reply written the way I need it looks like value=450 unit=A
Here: value=7 unit=A
